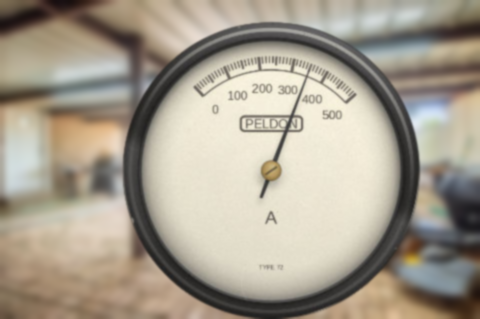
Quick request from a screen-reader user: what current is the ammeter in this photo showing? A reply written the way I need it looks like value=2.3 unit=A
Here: value=350 unit=A
